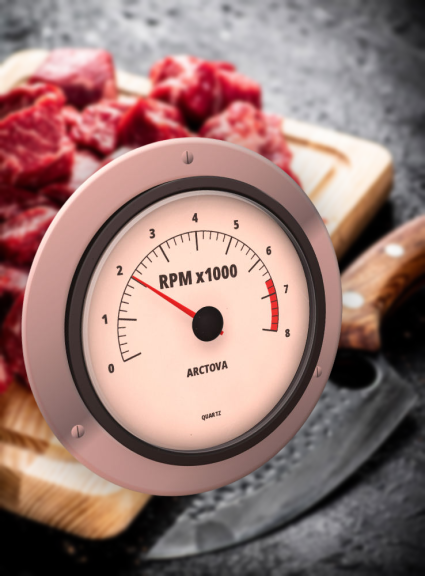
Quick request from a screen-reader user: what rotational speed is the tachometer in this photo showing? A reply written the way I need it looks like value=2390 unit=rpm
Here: value=2000 unit=rpm
